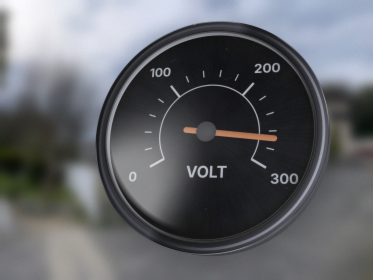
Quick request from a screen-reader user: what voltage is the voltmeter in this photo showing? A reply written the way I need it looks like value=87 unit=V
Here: value=270 unit=V
